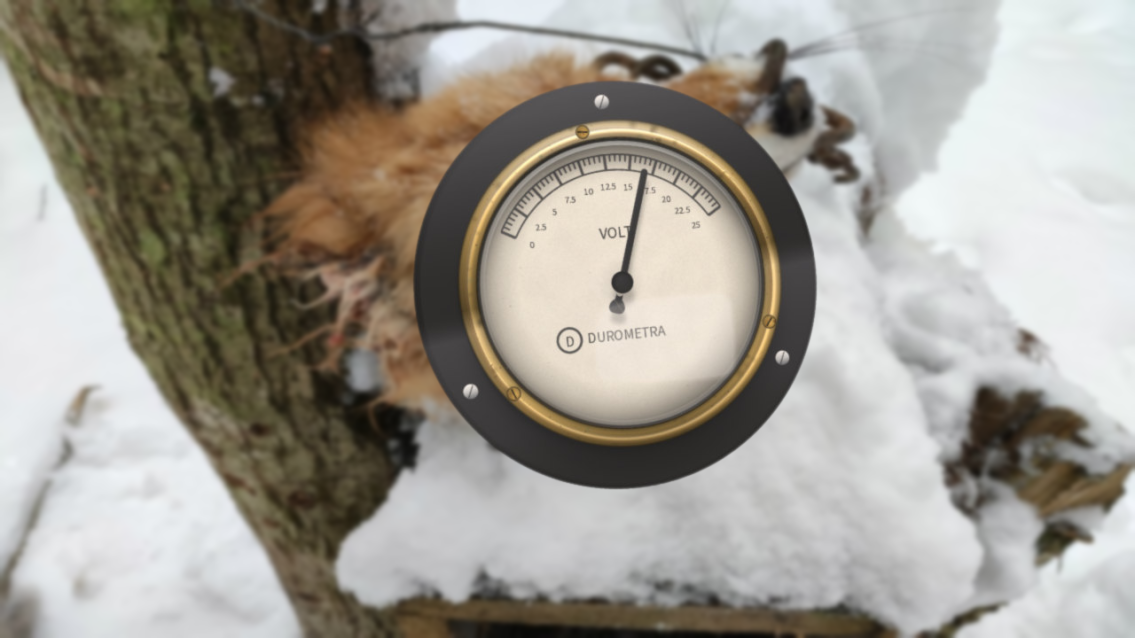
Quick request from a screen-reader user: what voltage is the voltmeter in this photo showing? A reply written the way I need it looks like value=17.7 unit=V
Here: value=16.5 unit=V
